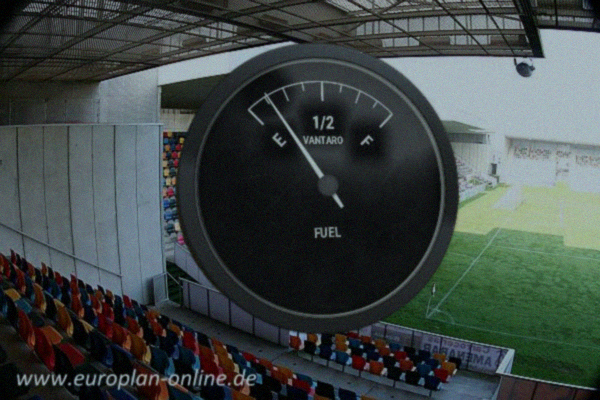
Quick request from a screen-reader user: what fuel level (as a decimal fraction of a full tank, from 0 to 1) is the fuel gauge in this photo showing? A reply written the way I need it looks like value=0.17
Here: value=0.125
